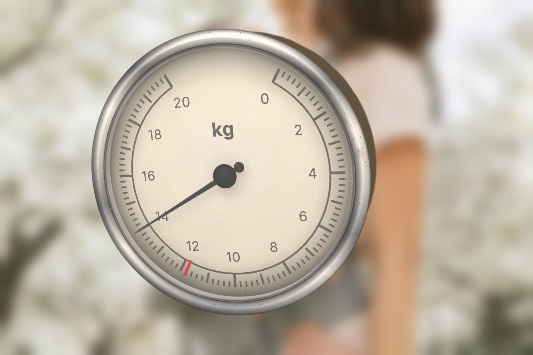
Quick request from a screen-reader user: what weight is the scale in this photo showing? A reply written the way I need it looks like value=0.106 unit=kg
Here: value=14 unit=kg
